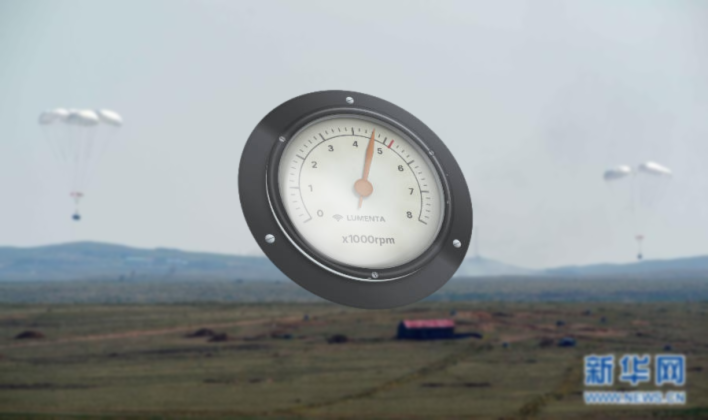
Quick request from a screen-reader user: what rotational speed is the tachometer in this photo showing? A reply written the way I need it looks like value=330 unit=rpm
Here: value=4600 unit=rpm
